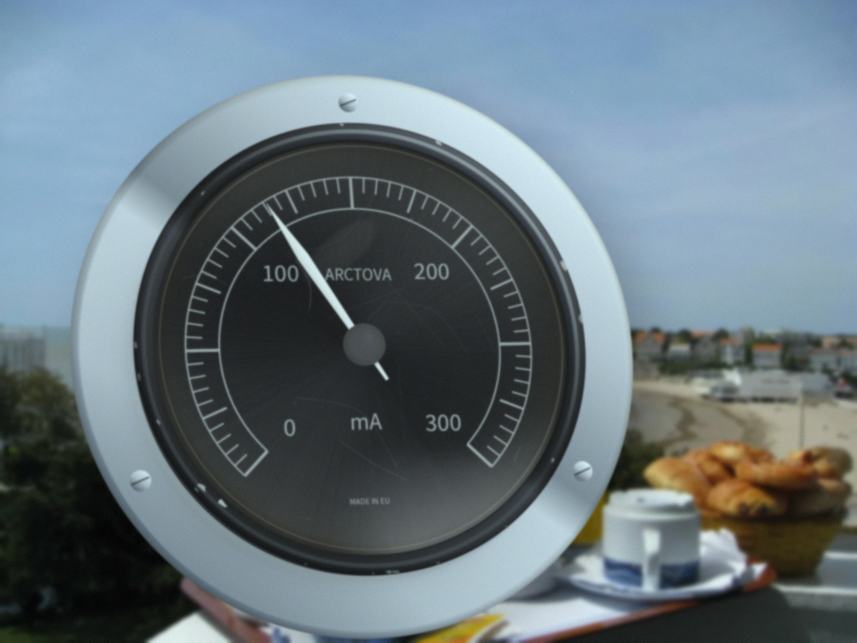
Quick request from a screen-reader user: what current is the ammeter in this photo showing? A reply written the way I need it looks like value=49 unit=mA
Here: value=115 unit=mA
